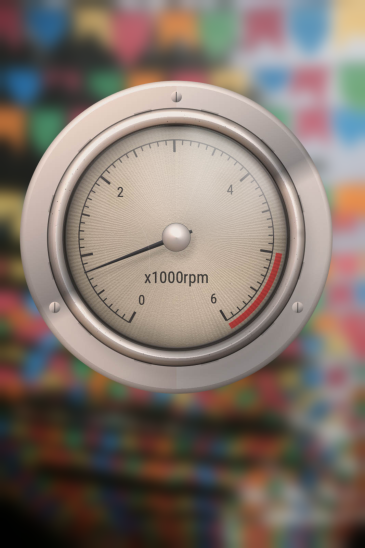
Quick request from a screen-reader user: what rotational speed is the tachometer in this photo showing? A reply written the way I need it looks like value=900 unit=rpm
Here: value=800 unit=rpm
